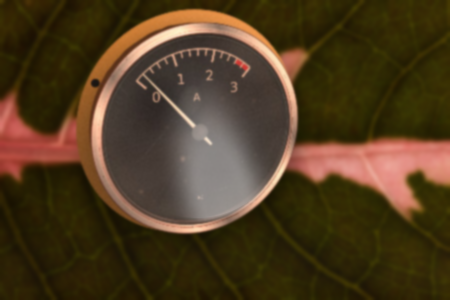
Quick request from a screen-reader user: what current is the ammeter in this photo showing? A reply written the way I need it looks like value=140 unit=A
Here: value=0.2 unit=A
